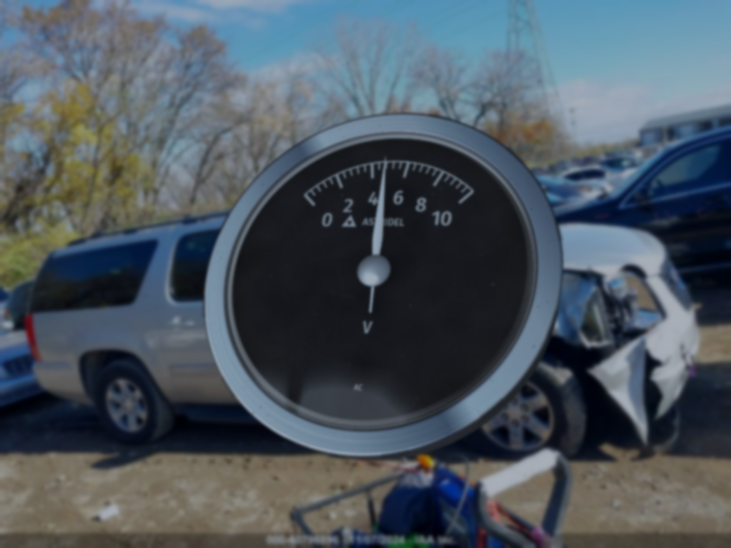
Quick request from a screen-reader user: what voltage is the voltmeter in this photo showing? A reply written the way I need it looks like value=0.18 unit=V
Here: value=4.8 unit=V
